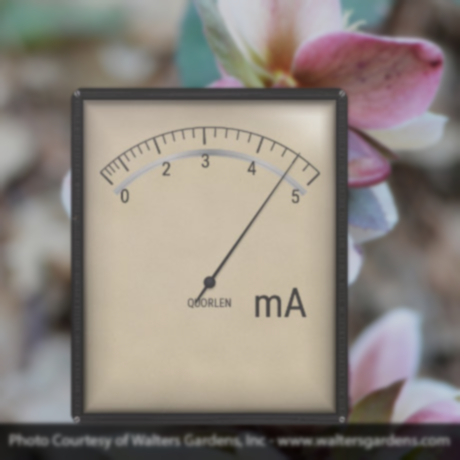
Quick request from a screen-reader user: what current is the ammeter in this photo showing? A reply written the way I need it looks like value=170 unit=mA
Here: value=4.6 unit=mA
